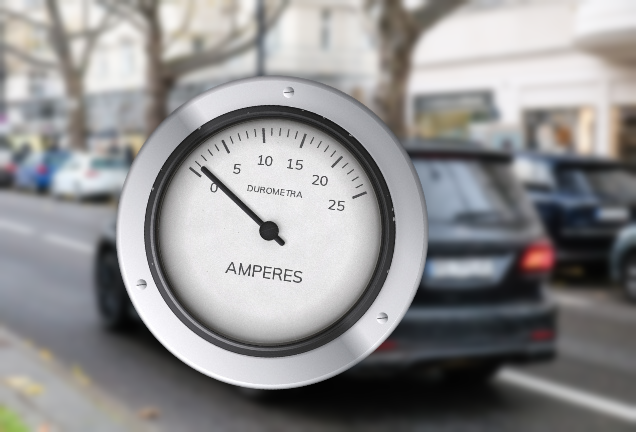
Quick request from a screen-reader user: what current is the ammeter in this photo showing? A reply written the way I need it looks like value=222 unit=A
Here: value=1 unit=A
